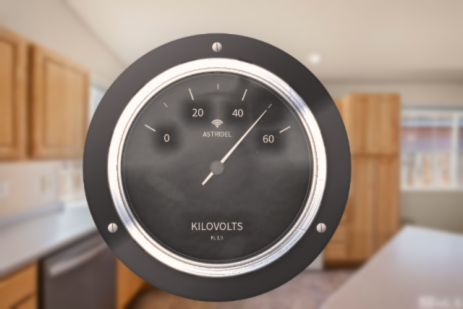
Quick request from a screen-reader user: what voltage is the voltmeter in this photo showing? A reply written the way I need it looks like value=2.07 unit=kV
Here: value=50 unit=kV
